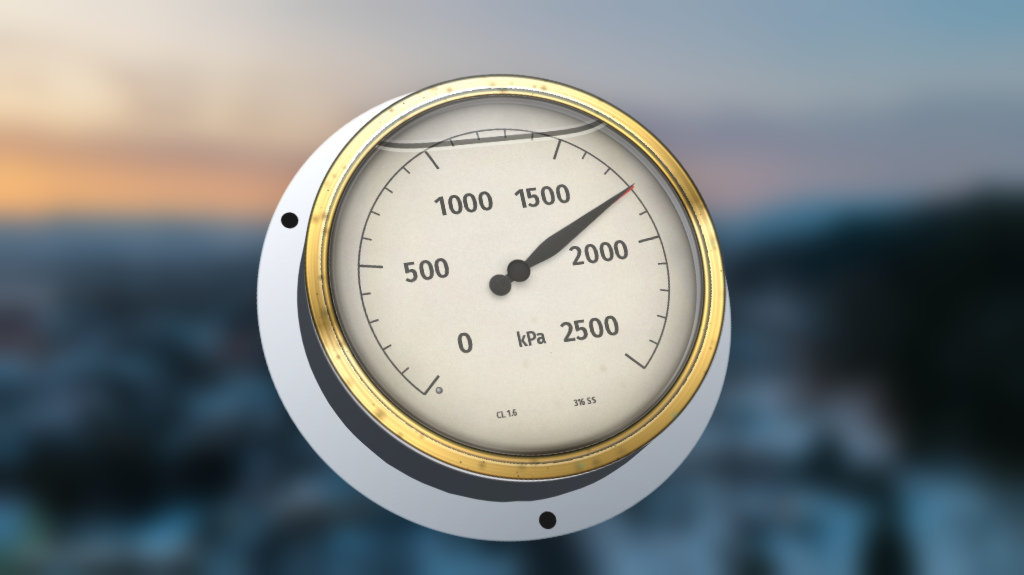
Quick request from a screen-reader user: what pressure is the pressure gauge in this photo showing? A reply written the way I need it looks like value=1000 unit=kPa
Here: value=1800 unit=kPa
